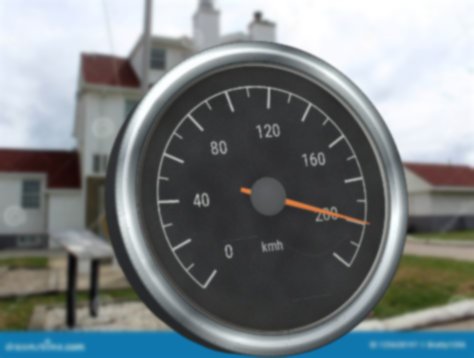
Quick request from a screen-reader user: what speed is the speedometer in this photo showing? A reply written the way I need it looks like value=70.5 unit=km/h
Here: value=200 unit=km/h
